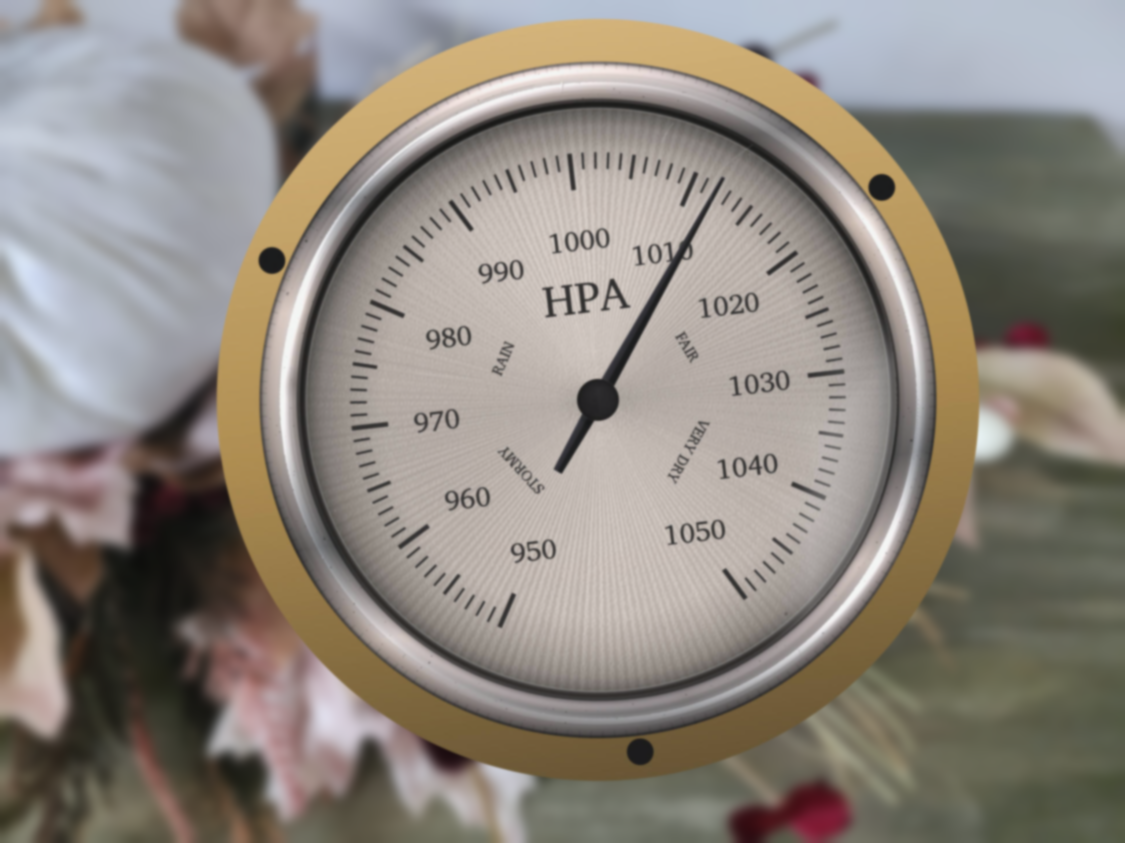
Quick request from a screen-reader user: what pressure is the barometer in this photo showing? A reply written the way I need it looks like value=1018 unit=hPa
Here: value=1012 unit=hPa
